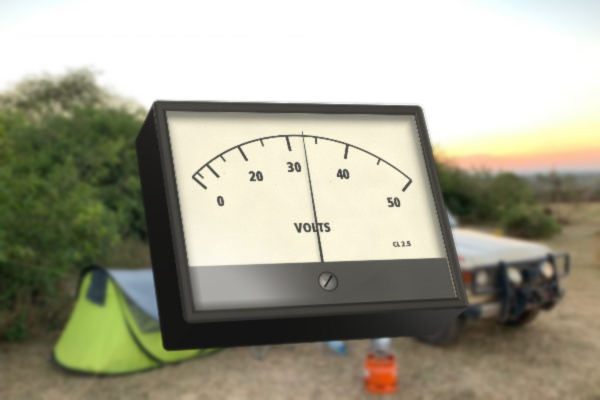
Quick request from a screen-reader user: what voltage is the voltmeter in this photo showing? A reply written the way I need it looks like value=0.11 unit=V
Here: value=32.5 unit=V
